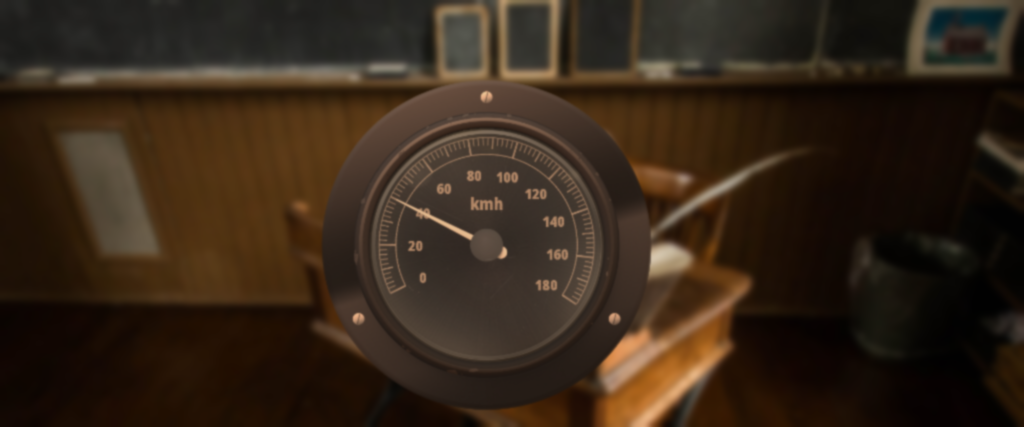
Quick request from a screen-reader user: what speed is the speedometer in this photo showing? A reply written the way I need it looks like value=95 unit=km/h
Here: value=40 unit=km/h
